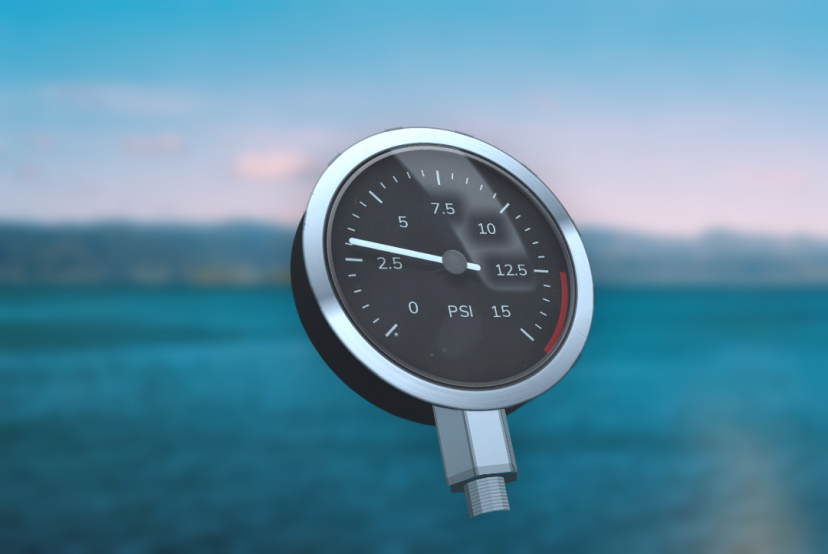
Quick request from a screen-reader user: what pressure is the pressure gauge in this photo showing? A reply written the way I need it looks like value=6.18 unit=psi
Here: value=3 unit=psi
